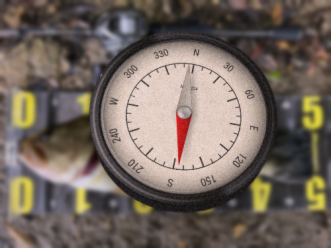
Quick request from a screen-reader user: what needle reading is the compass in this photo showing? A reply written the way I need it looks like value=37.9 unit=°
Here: value=175 unit=°
